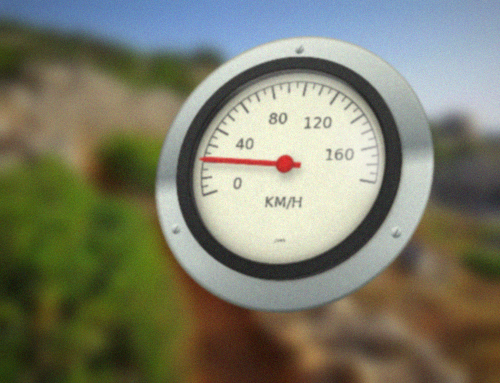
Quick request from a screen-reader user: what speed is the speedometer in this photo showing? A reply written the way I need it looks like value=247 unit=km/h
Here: value=20 unit=km/h
